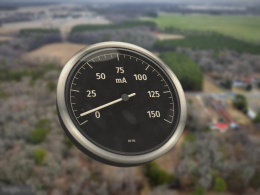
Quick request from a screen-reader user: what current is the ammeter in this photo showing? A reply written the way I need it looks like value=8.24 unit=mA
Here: value=5 unit=mA
